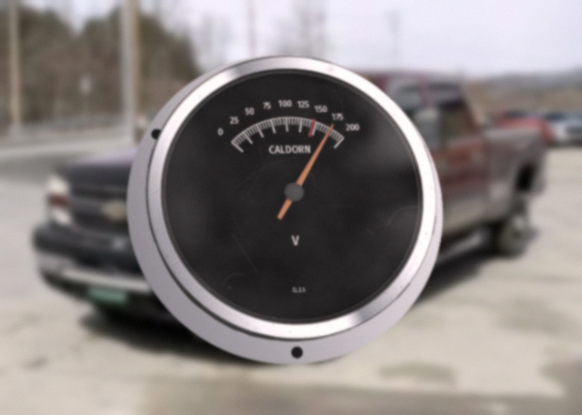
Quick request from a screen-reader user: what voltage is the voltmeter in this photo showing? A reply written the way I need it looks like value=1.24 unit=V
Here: value=175 unit=V
